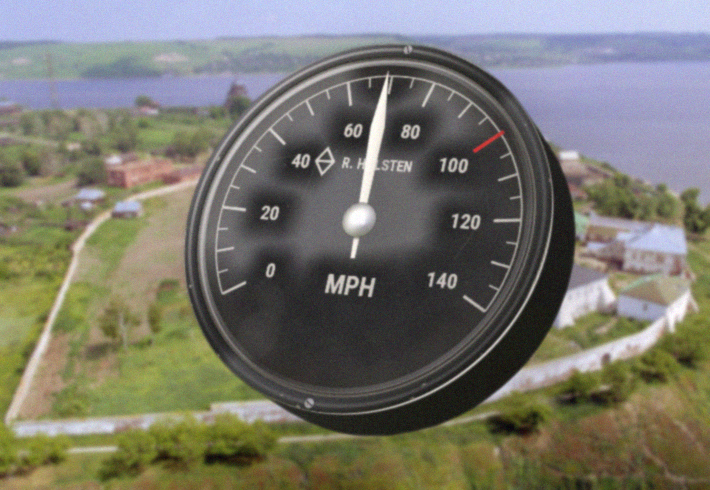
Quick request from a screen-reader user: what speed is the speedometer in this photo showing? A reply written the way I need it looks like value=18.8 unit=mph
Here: value=70 unit=mph
